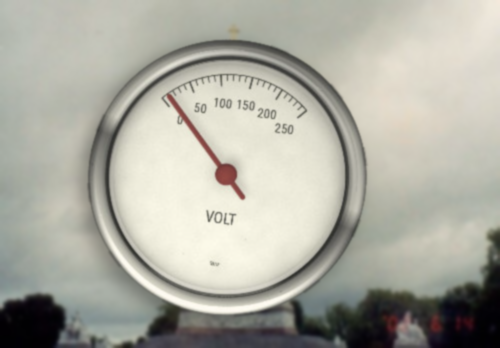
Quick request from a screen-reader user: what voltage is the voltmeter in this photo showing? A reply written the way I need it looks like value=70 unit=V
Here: value=10 unit=V
